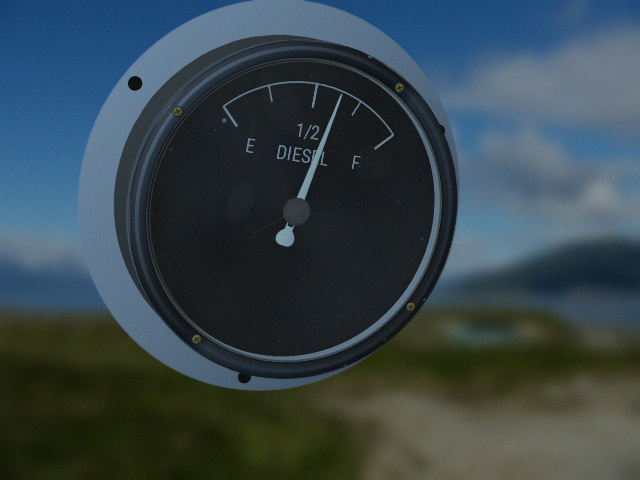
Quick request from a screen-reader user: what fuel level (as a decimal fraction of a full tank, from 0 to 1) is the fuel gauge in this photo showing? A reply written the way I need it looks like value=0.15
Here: value=0.625
